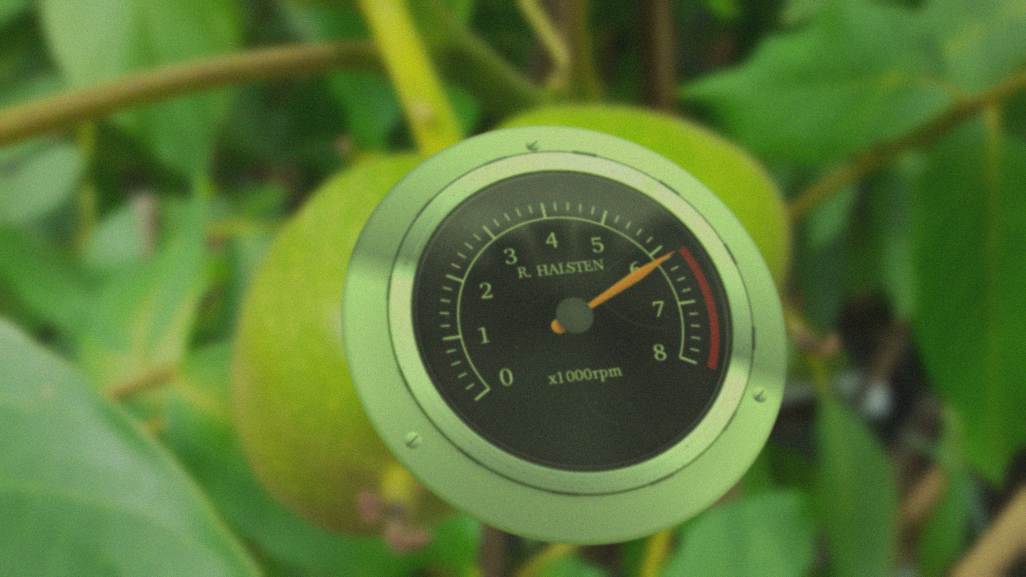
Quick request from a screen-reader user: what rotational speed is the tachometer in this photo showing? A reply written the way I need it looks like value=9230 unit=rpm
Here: value=6200 unit=rpm
